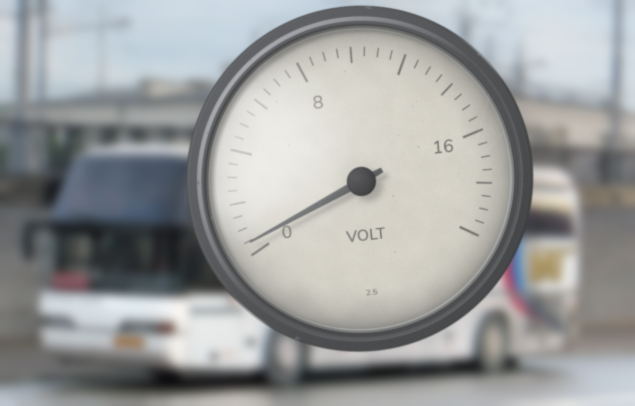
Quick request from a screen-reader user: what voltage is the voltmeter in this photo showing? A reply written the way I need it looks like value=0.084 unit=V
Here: value=0.5 unit=V
